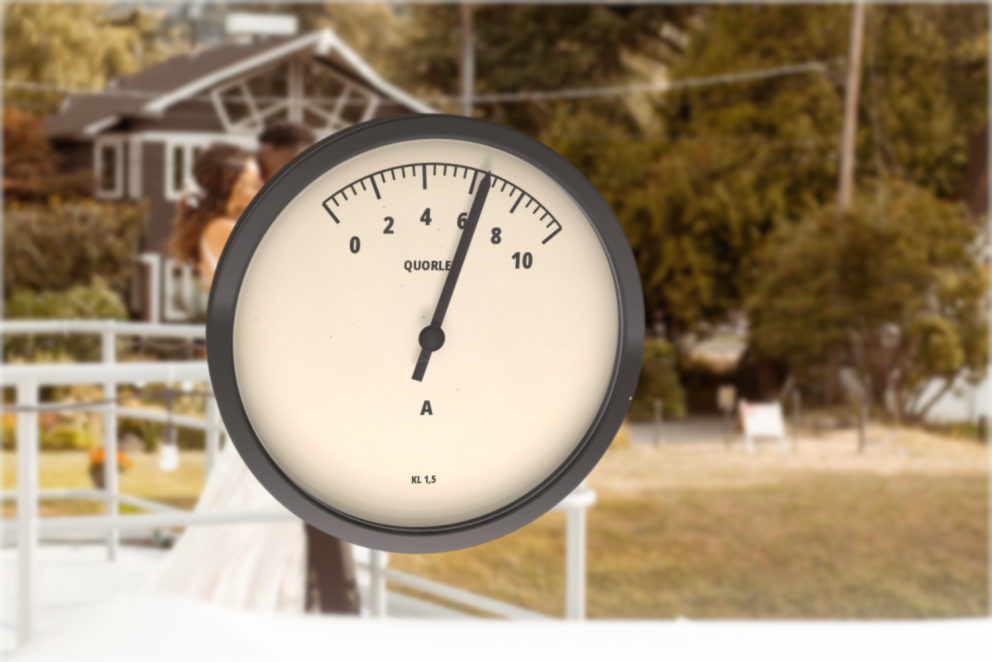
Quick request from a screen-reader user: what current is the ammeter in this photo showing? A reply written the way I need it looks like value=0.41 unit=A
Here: value=6.4 unit=A
